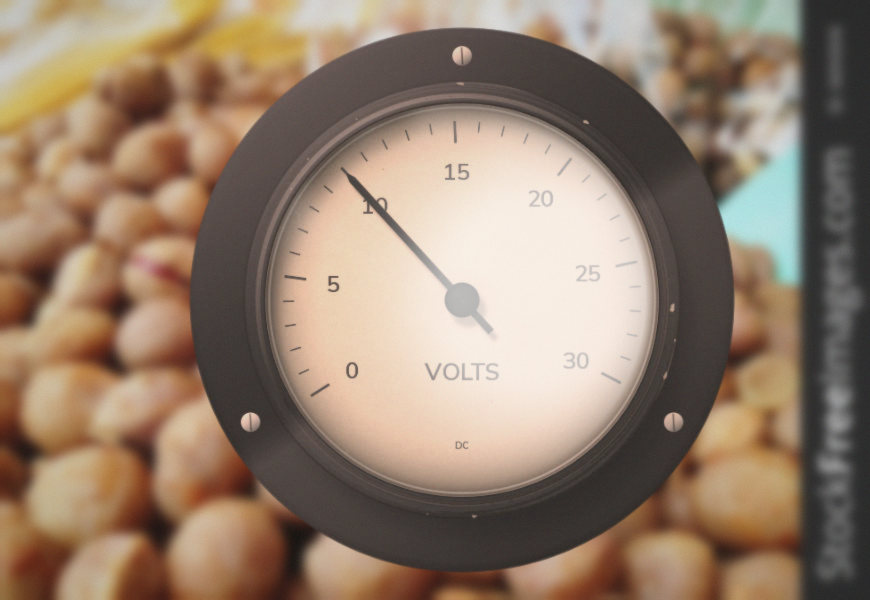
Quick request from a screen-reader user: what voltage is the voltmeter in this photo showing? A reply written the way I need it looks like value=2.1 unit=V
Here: value=10 unit=V
